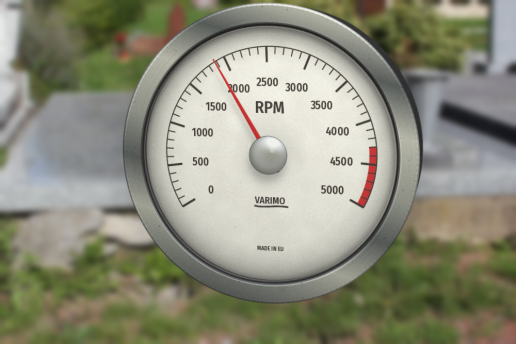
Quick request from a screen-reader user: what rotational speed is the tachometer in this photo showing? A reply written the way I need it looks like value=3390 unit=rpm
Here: value=1900 unit=rpm
